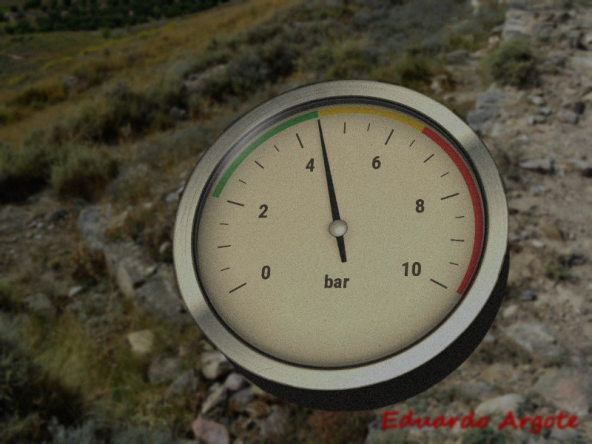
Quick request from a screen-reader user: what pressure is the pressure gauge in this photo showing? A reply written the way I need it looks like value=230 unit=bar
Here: value=4.5 unit=bar
